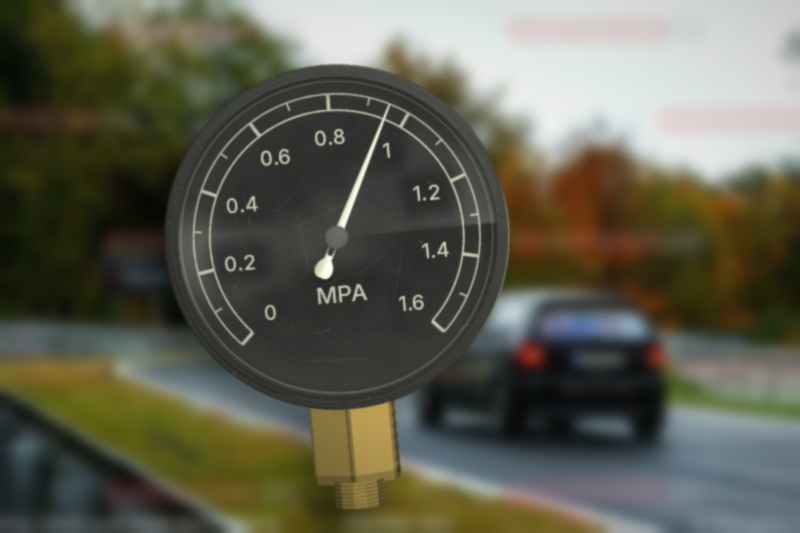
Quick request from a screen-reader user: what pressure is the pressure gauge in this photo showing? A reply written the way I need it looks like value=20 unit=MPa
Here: value=0.95 unit=MPa
